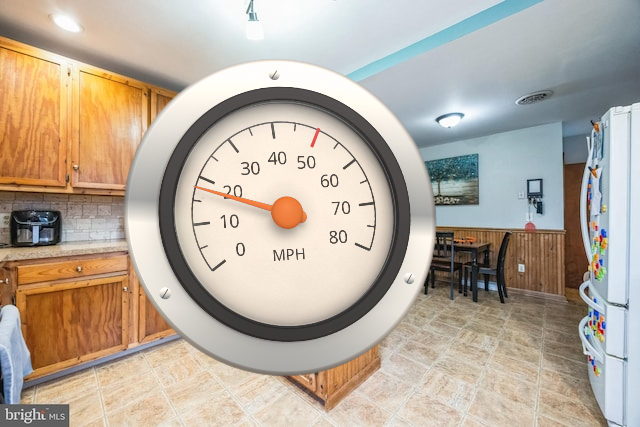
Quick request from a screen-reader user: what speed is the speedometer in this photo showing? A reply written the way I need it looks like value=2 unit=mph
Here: value=17.5 unit=mph
